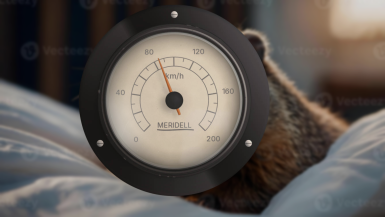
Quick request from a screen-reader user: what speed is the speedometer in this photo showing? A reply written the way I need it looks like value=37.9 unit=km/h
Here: value=85 unit=km/h
